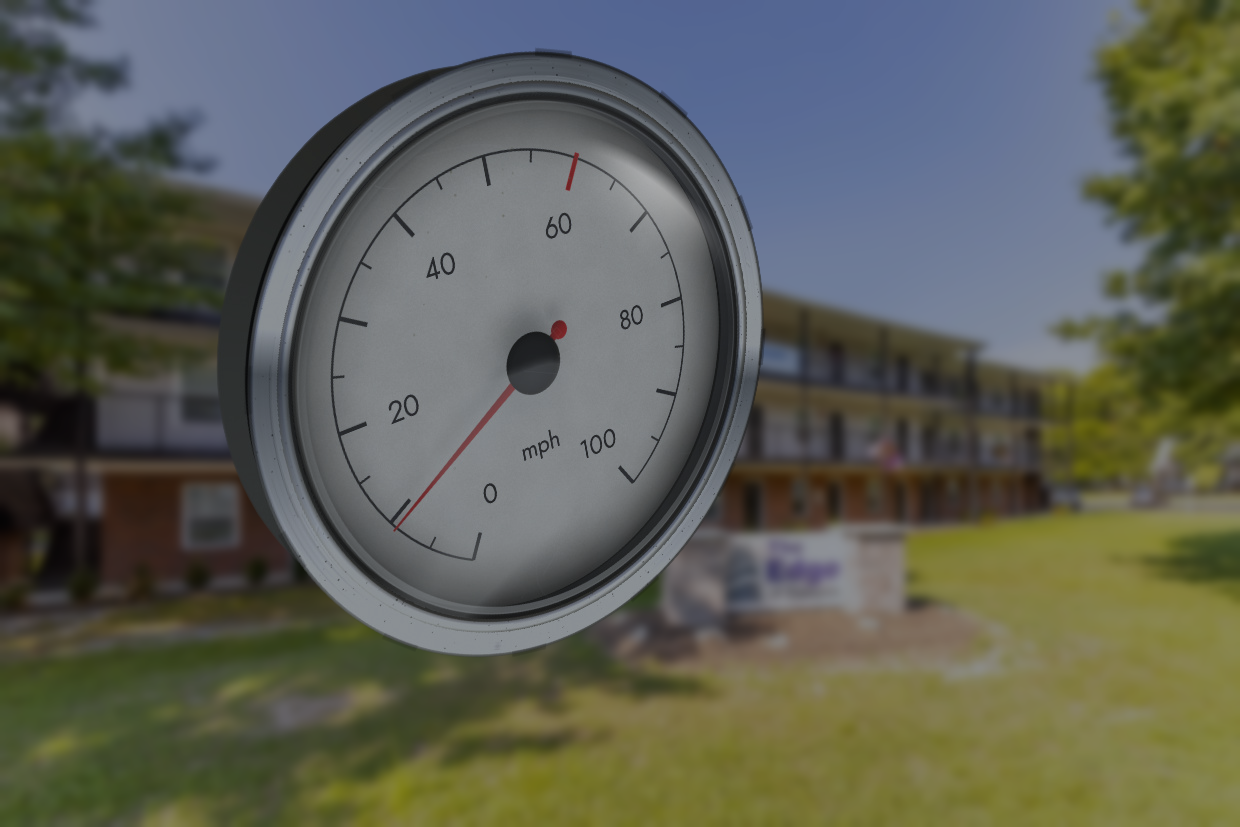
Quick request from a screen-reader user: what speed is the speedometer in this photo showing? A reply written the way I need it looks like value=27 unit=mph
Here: value=10 unit=mph
